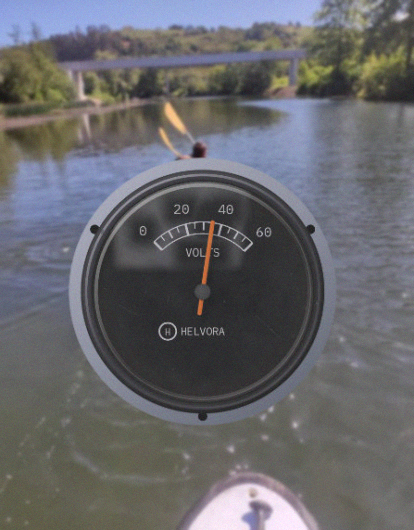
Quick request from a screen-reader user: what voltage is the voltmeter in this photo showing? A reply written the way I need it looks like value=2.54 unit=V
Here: value=35 unit=V
